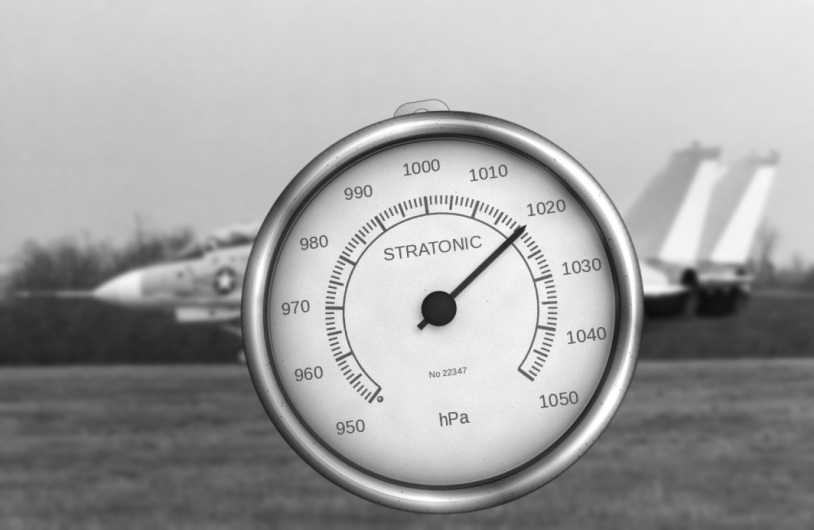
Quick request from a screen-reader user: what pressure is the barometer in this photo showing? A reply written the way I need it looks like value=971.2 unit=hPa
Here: value=1020 unit=hPa
